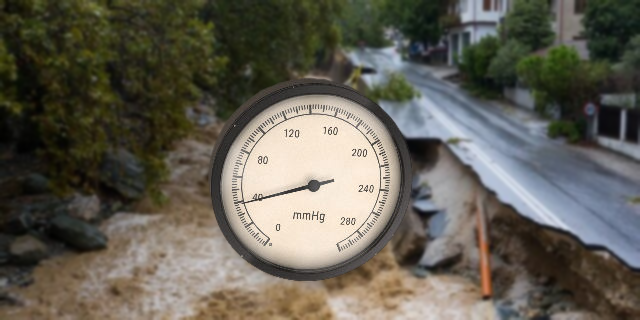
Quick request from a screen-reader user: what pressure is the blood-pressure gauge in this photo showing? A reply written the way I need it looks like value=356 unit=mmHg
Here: value=40 unit=mmHg
